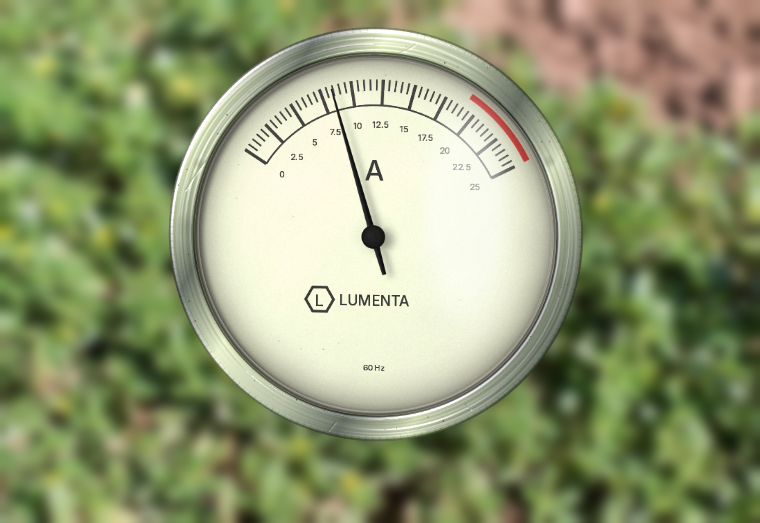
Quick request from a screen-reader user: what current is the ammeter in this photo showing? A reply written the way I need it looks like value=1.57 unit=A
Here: value=8.5 unit=A
